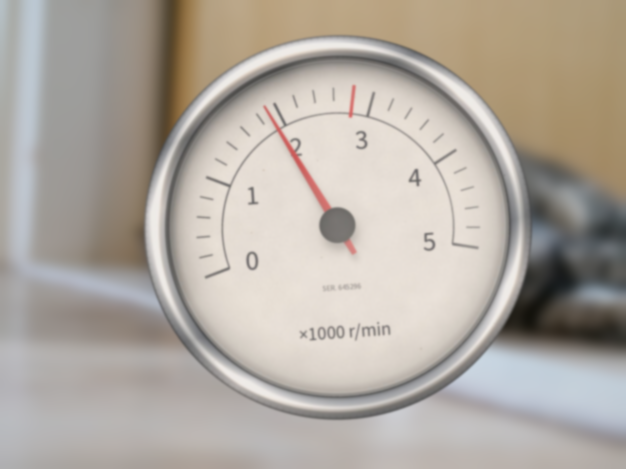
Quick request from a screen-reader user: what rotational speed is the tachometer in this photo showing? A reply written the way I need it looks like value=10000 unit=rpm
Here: value=1900 unit=rpm
